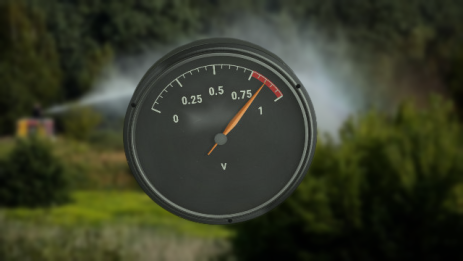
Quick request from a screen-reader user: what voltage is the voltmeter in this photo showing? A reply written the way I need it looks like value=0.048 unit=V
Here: value=0.85 unit=V
